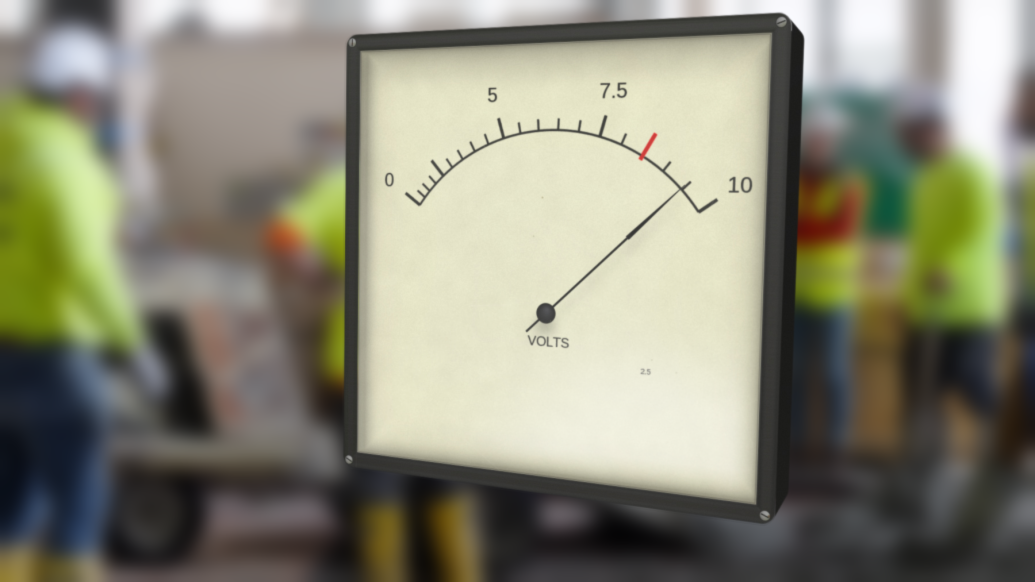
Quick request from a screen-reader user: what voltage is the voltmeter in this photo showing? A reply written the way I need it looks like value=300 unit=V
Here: value=9.5 unit=V
